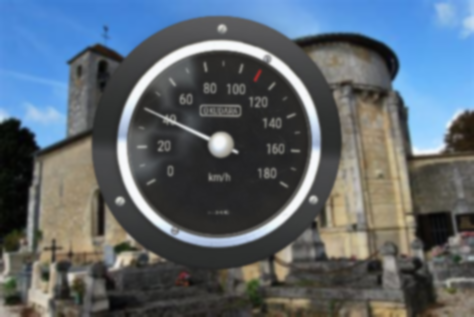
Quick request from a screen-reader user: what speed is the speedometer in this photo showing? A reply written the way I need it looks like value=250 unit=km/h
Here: value=40 unit=km/h
